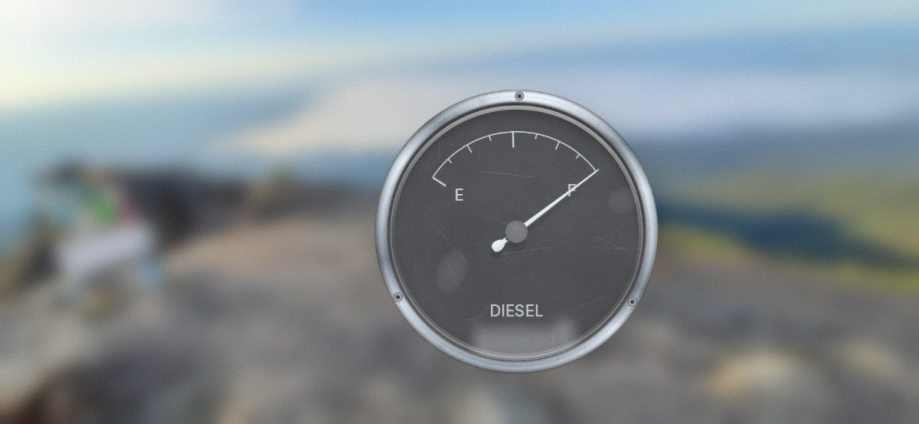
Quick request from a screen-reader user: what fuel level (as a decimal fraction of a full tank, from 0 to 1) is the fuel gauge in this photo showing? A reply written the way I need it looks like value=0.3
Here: value=1
